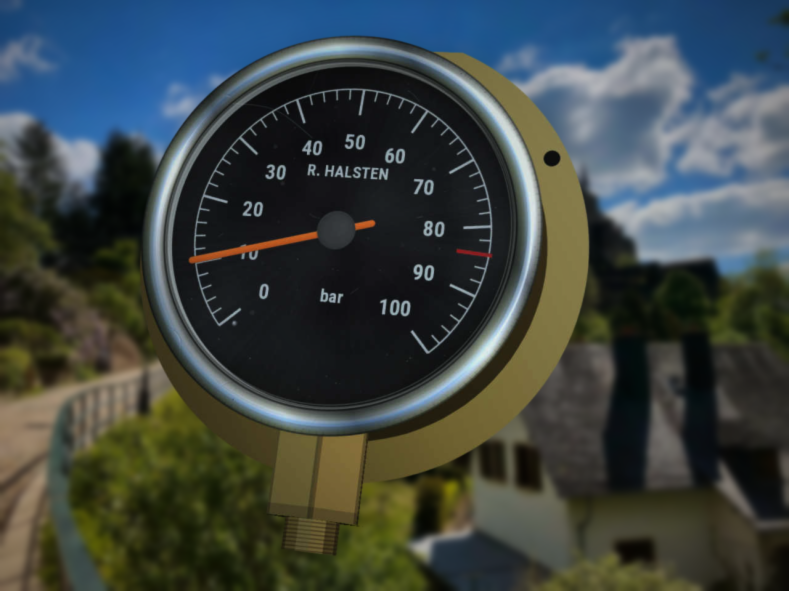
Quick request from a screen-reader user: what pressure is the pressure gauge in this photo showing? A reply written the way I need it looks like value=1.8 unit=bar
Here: value=10 unit=bar
